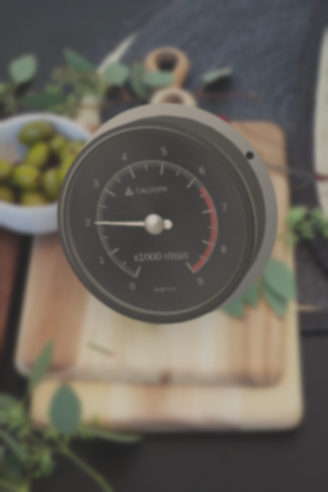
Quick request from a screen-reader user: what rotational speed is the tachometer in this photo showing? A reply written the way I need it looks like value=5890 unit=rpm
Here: value=2000 unit=rpm
